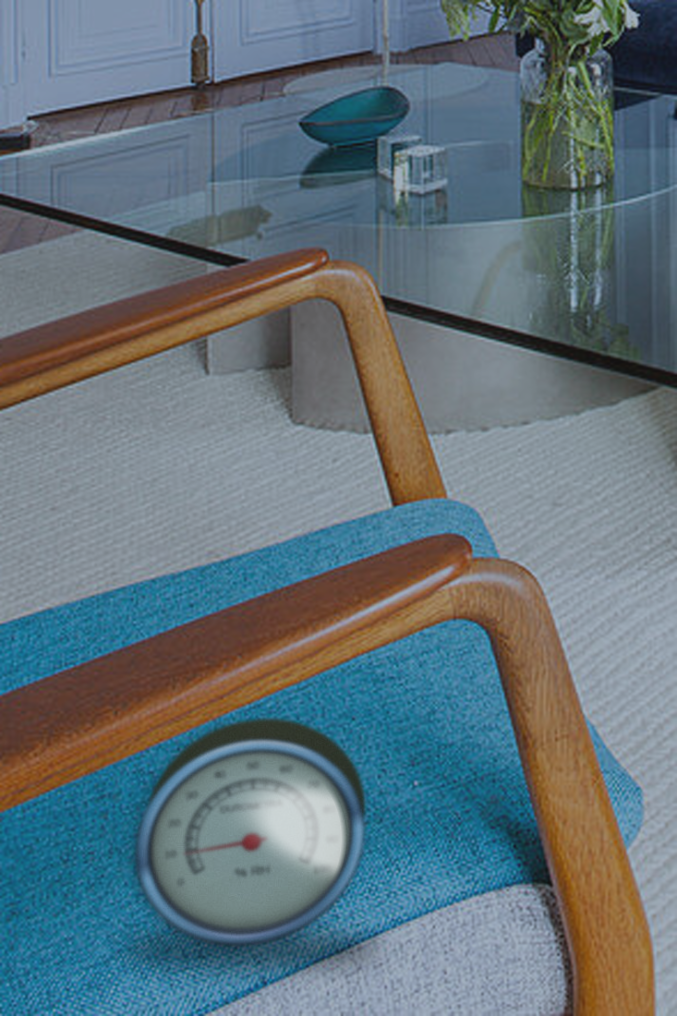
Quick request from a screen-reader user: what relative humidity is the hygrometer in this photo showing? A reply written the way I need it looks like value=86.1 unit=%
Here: value=10 unit=%
